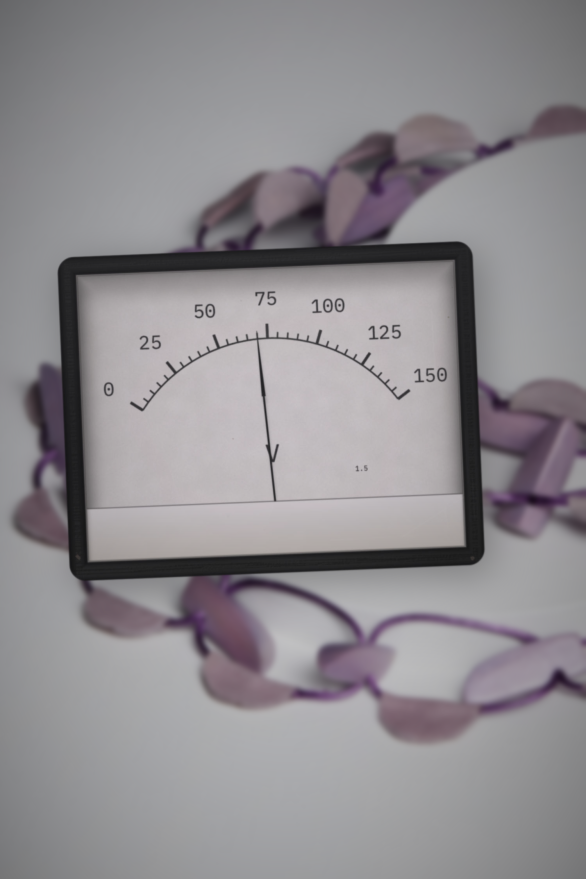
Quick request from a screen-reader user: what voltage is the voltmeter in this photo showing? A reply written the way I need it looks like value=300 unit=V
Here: value=70 unit=V
